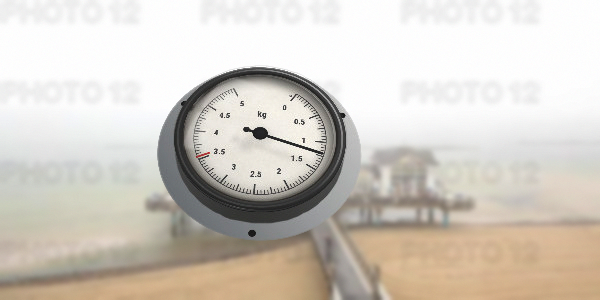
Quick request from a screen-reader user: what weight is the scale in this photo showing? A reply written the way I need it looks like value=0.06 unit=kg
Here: value=1.25 unit=kg
